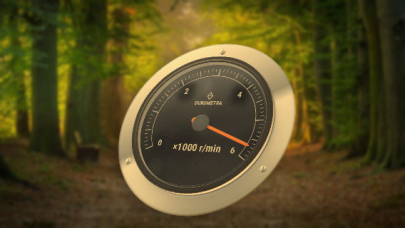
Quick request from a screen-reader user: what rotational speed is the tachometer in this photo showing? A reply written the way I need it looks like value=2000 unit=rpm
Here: value=5700 unit=rpm
